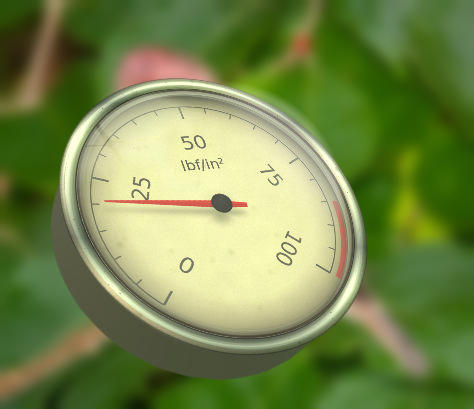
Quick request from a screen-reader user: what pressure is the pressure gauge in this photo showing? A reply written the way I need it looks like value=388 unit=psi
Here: value=20 unit=psi
